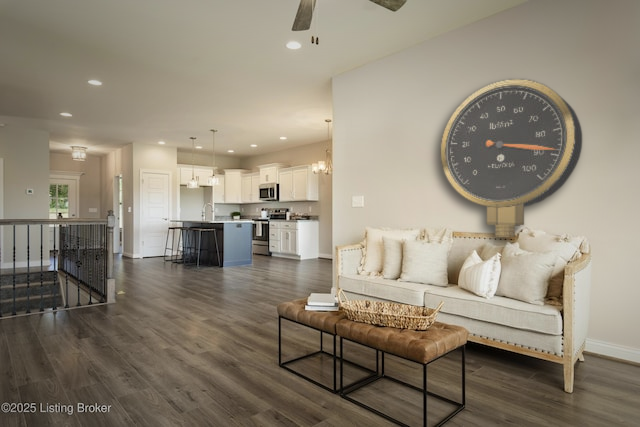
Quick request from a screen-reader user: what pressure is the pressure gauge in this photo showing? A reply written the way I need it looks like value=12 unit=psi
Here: value=88 unit=psi
